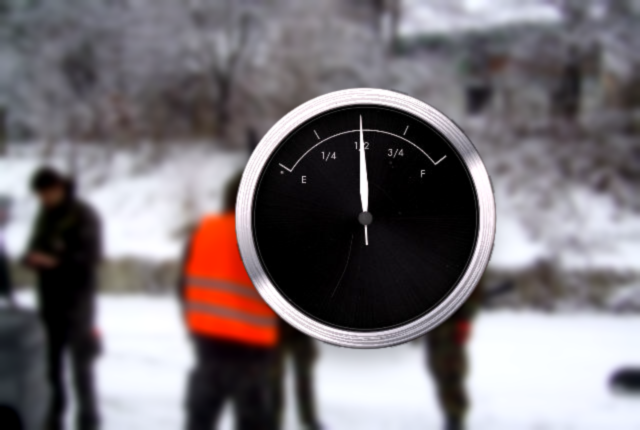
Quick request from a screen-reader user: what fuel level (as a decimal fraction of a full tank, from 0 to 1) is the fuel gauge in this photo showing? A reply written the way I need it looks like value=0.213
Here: value=0.5
